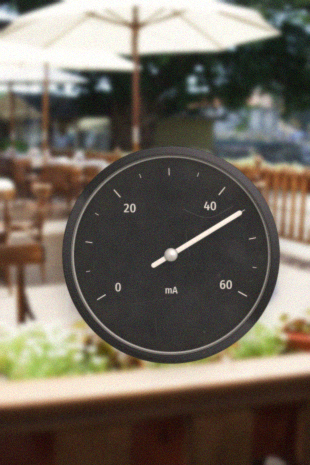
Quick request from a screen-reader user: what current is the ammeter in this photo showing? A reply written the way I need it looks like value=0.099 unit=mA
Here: value=45 unit=mA
